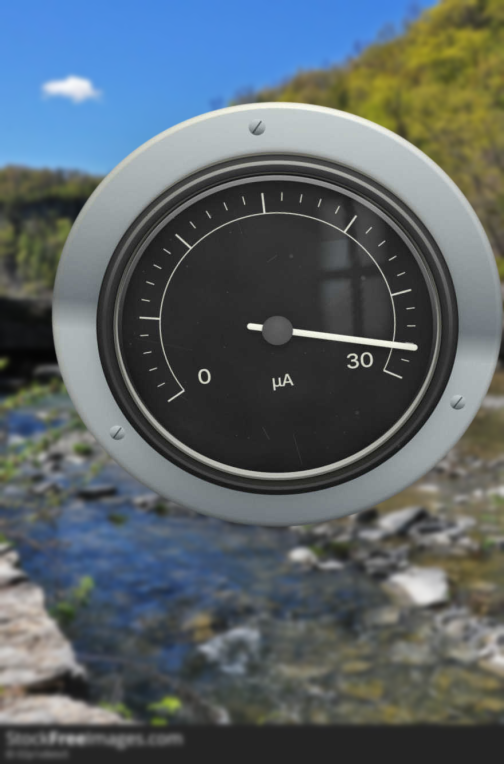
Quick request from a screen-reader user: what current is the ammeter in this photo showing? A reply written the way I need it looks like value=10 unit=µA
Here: value=28 unit=µA
